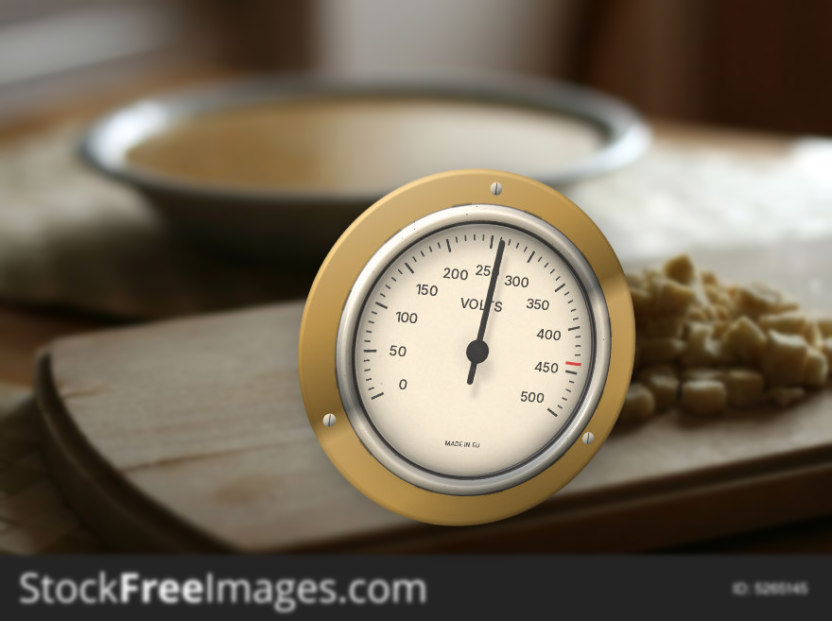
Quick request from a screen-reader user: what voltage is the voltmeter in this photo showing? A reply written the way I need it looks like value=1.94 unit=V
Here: value=260 unit=V
